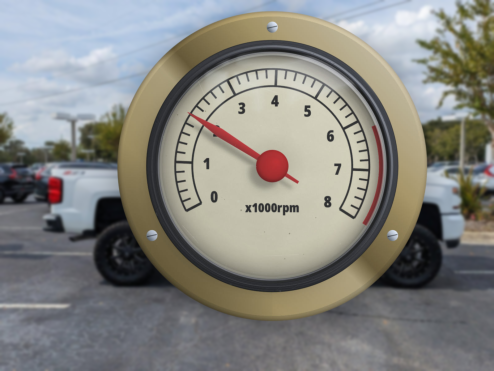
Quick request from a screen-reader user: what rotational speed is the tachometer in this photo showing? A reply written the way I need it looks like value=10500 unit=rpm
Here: value=2000 unit=rpm
